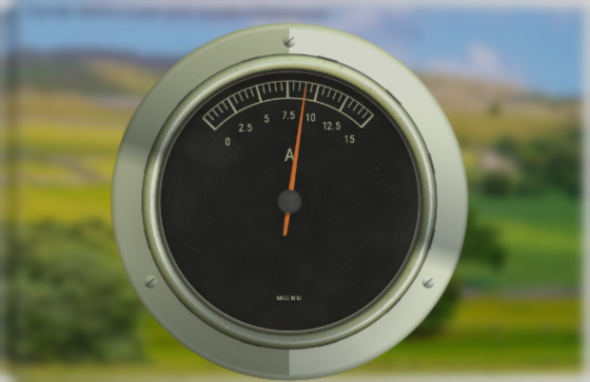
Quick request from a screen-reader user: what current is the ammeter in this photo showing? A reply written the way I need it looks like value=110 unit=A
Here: value=9 unit=A
